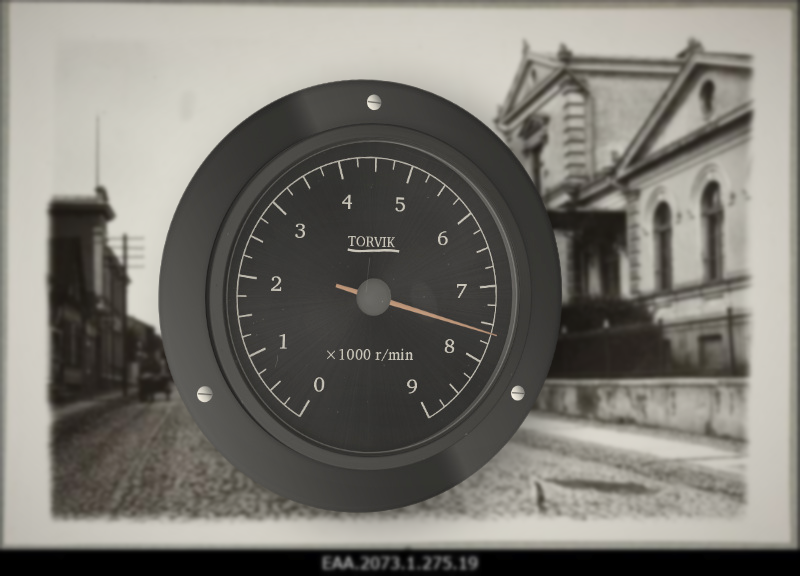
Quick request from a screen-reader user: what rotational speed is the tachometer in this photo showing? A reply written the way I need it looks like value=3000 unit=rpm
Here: value=7625 unit=rpm
